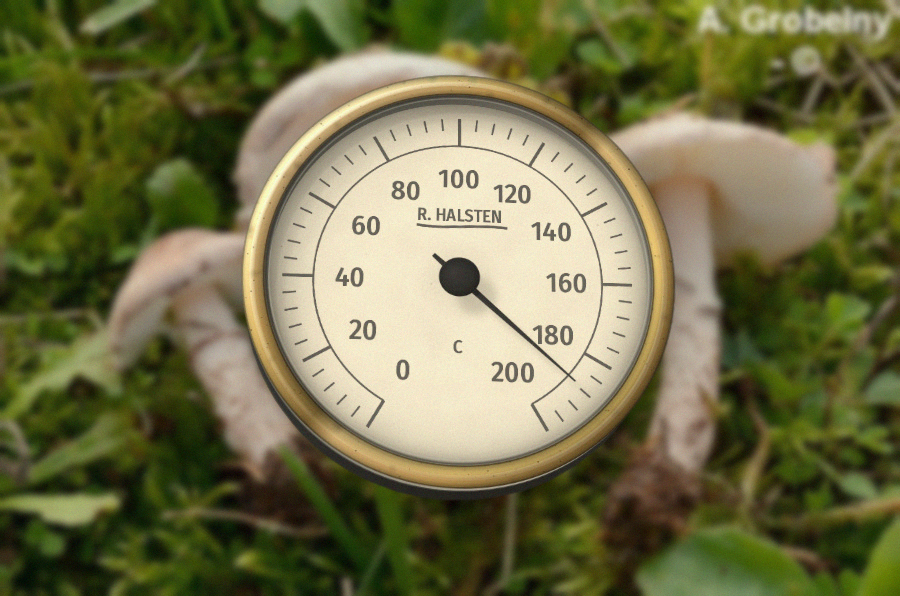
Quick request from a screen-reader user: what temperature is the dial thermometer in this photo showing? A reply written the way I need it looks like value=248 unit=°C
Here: value=188 unit=°C
